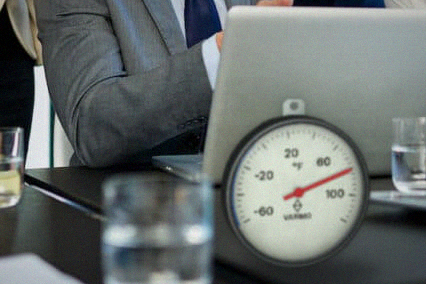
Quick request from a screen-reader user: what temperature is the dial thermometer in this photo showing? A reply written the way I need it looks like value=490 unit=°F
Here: value=80 unit=°F
